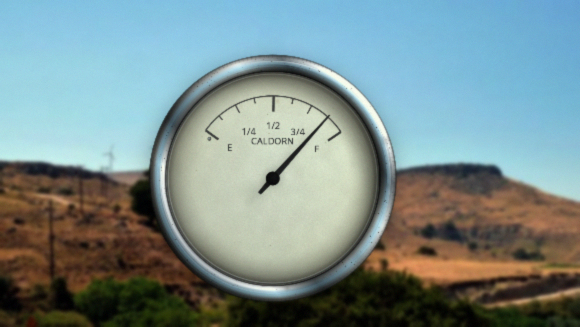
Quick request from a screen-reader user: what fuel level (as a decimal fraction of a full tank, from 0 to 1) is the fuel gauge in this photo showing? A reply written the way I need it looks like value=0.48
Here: value=0.875
